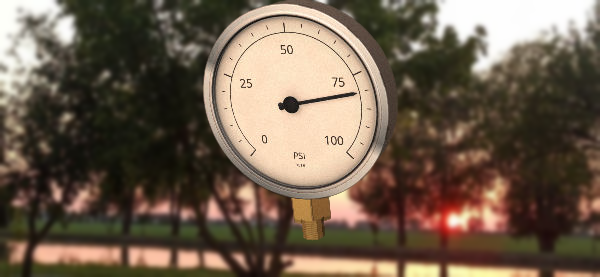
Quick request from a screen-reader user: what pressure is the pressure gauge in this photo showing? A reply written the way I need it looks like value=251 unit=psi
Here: value=80 unit=psi
